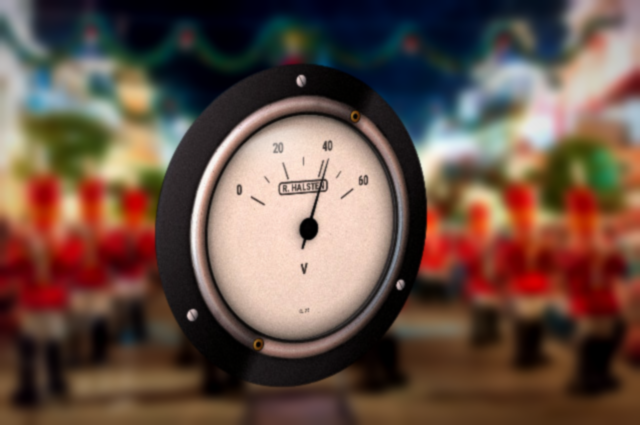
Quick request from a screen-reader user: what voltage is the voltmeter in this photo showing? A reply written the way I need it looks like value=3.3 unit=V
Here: value=40 unit=V
